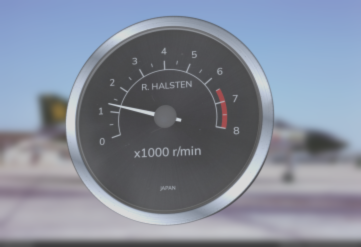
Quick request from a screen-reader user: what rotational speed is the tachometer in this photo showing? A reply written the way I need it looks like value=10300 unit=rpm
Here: value=1250 unit=rpm
